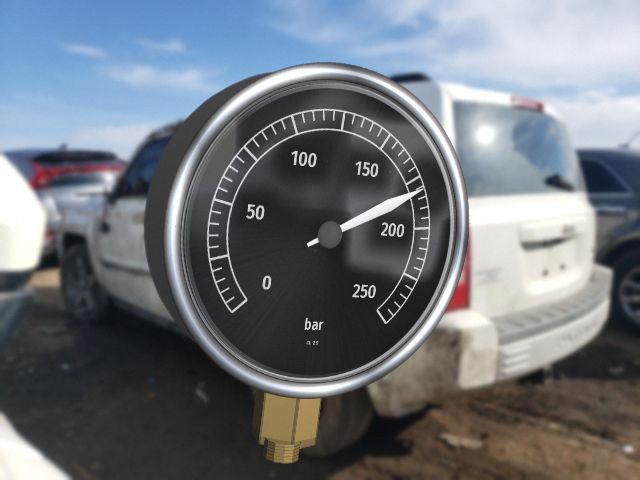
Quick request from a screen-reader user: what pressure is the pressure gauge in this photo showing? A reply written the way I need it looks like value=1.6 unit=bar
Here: value=180 unit=bar
